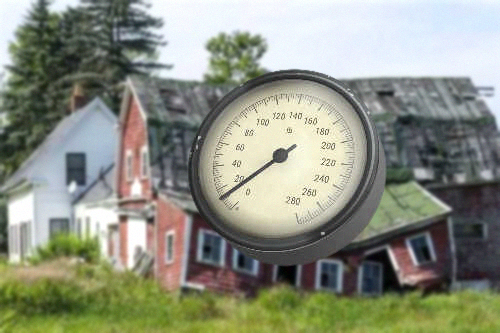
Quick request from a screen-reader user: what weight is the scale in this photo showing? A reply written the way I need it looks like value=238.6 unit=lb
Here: value=10 unit=lb
